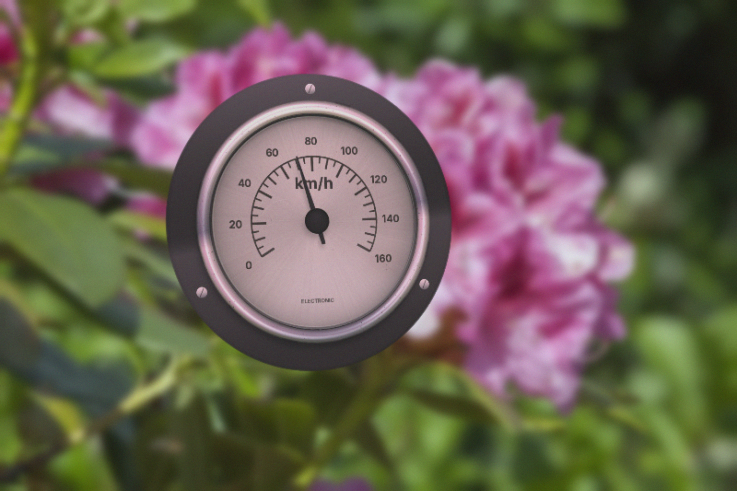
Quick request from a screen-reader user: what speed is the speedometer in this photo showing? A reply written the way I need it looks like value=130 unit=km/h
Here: value=70 unit=km/h
